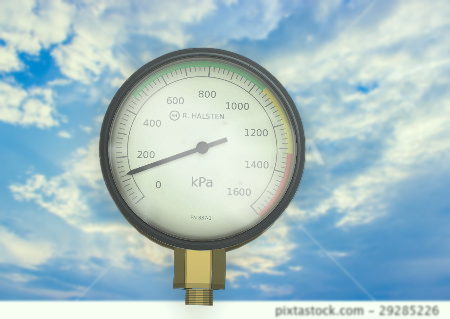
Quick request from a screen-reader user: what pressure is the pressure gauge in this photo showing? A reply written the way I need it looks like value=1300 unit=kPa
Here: value=120 unit=kPa
